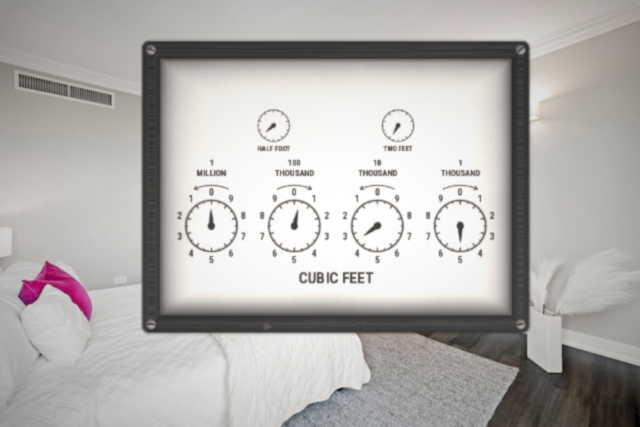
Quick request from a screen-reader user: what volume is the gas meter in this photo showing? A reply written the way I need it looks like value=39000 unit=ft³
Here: value=3500 unit=ft³
